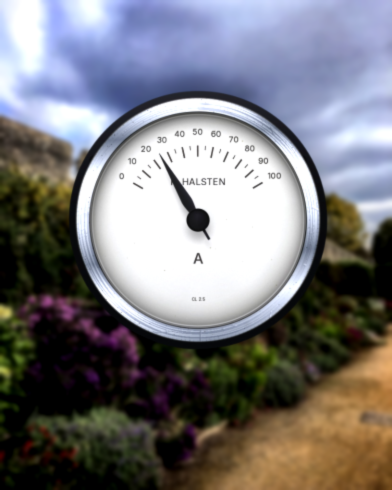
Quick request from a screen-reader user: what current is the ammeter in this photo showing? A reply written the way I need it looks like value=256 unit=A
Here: value=25 unit=A
